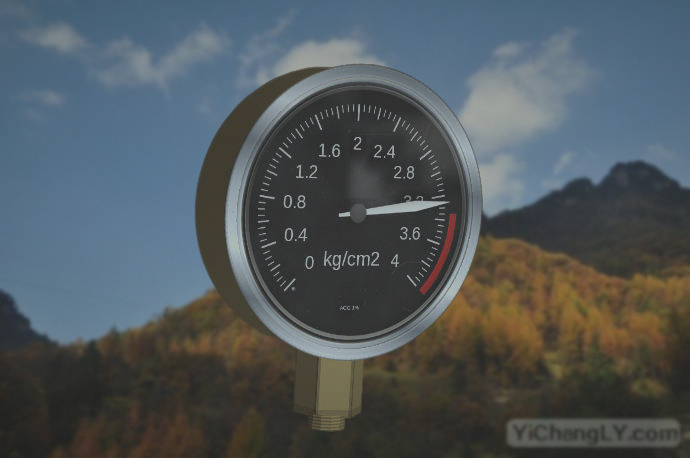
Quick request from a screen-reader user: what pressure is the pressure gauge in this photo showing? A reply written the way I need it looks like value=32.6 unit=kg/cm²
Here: value=3.25 unit=kg/cm²
